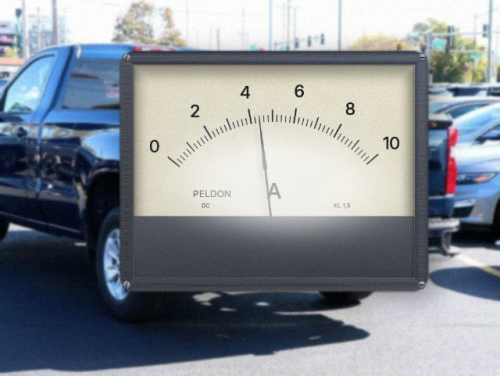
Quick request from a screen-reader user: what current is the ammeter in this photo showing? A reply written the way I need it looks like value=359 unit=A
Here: value=4.4 unit=A
